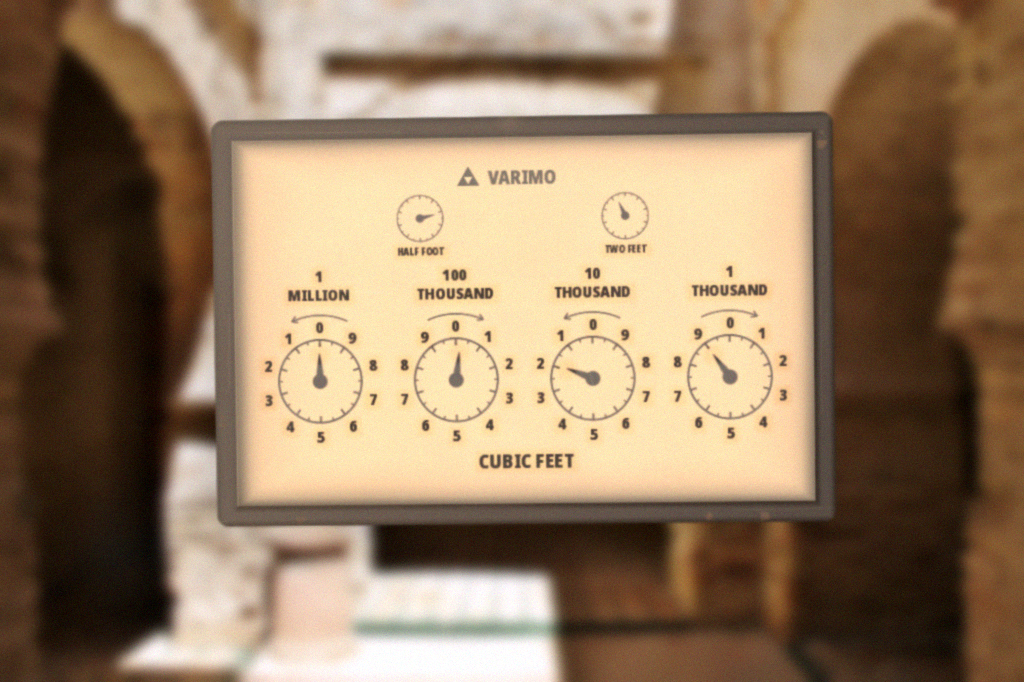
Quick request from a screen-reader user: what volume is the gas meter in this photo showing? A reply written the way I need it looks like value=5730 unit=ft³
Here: value=1900 unit=ft³
